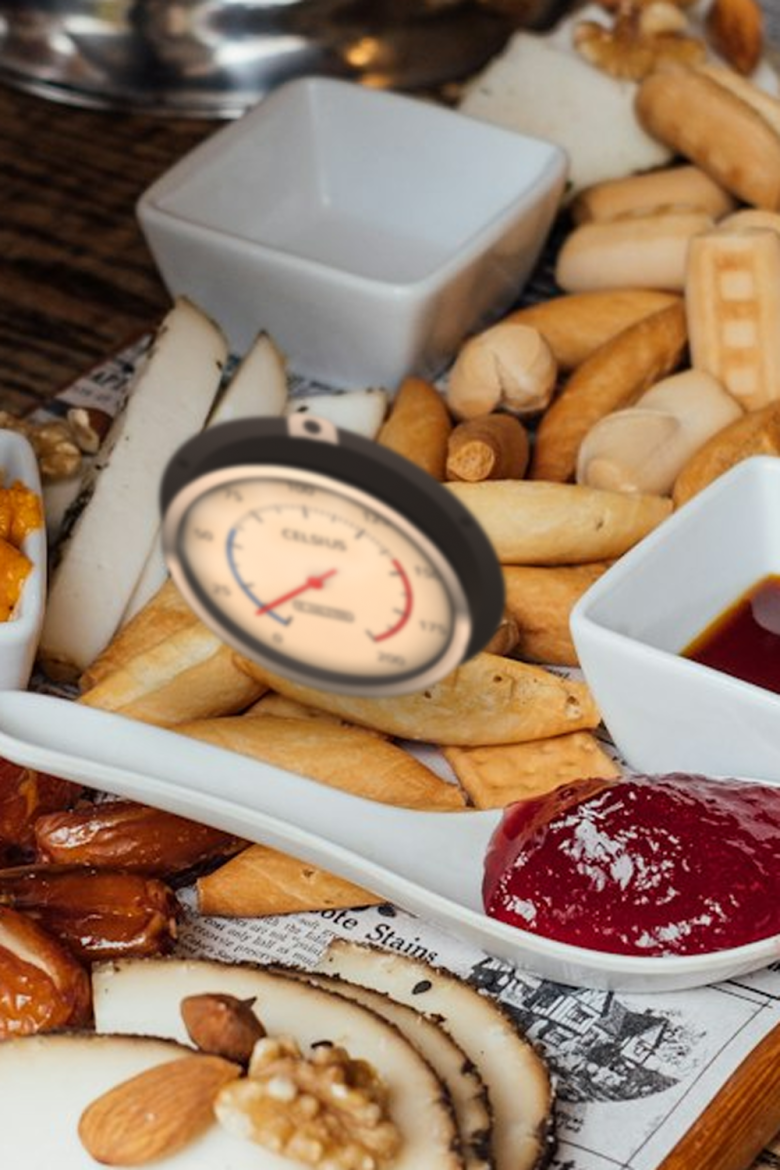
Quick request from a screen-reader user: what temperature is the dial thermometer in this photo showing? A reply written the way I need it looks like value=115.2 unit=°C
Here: value=12.5 unit=°C
